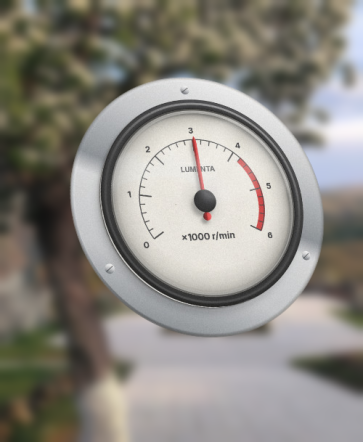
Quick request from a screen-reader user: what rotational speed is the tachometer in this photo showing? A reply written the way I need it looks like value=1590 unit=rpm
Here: value=3000 unit=rpm
